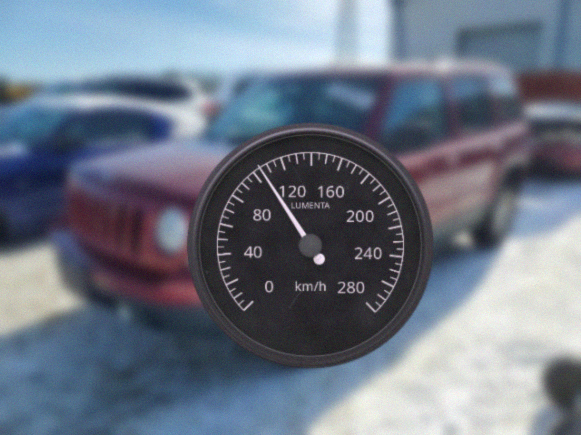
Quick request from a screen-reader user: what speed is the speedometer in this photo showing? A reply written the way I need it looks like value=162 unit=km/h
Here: value=105 unit=km/h
